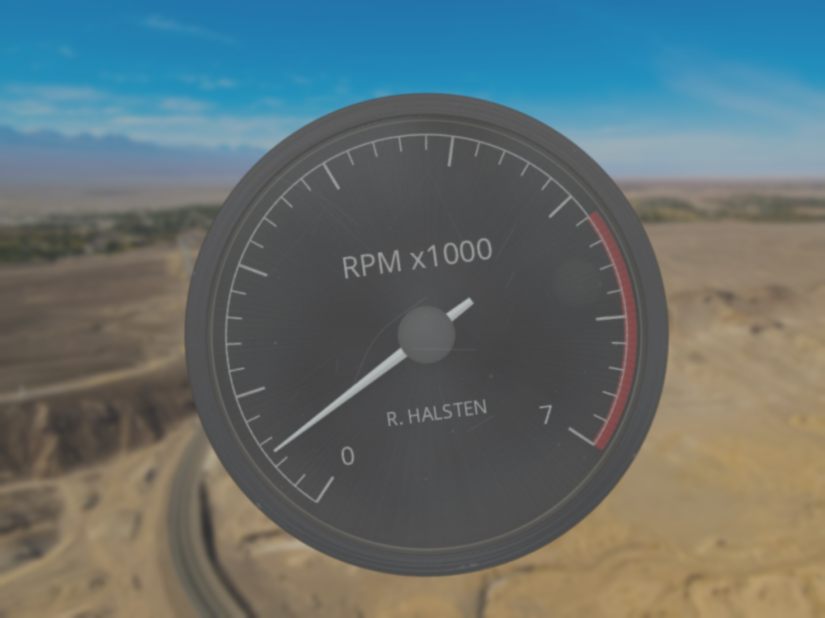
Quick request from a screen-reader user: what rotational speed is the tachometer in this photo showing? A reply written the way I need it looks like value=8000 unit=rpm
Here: value=500 unit=rpm
